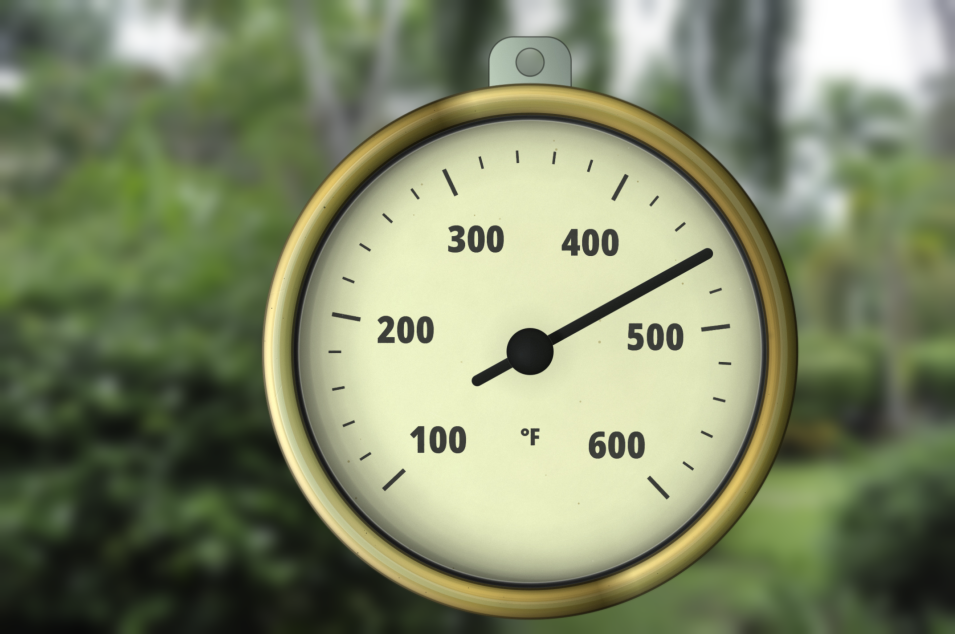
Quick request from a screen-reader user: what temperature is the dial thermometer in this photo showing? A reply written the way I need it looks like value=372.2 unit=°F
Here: value=460 unit=°F
